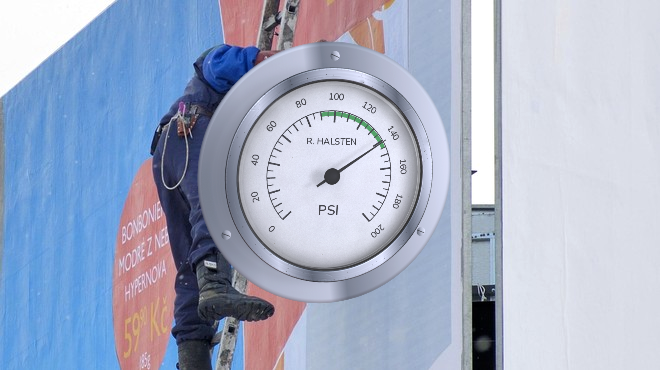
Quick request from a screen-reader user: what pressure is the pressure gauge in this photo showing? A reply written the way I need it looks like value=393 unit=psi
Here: value=140 unit=psi
